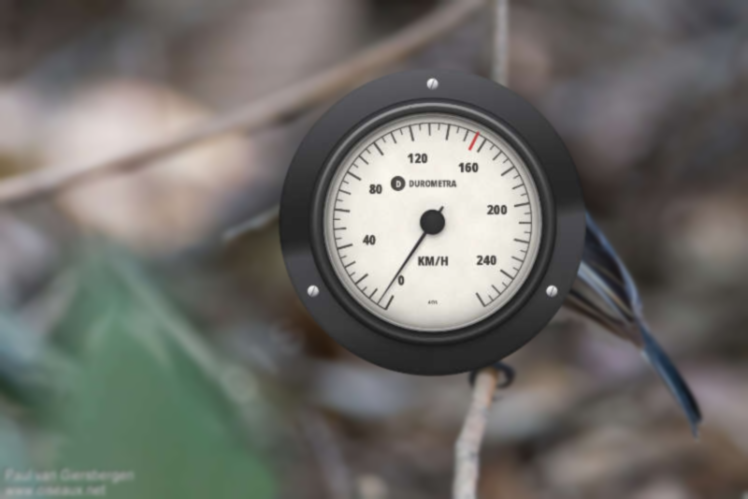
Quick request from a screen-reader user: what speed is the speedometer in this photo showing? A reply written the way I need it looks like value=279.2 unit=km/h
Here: value=5 unit=km/h
